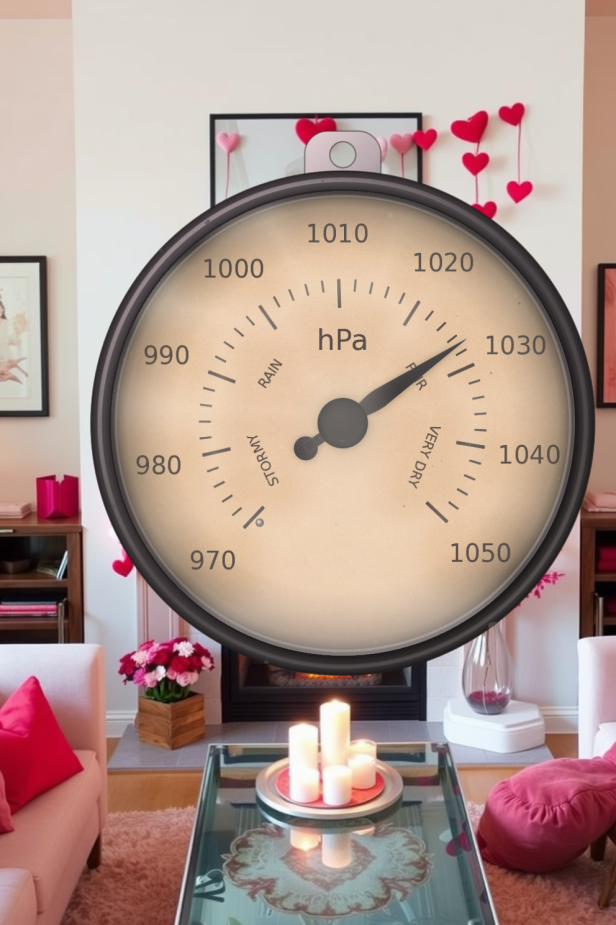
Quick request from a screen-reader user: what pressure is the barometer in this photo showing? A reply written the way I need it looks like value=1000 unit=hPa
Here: value=1027 unit=hPa
